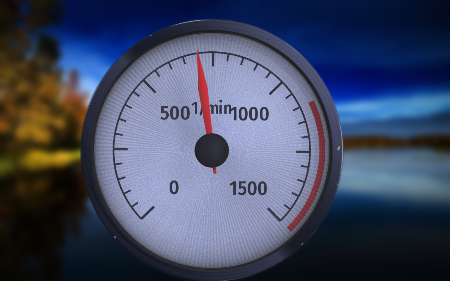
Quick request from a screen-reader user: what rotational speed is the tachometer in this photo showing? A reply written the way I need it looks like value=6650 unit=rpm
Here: value=700 unit=rpm
